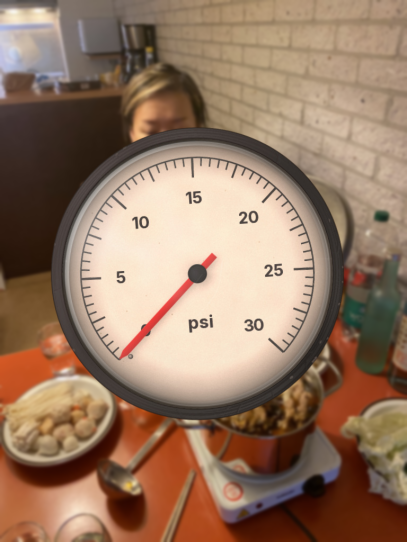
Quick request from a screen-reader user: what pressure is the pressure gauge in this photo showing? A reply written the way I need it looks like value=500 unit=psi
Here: value=0 unit=psi
